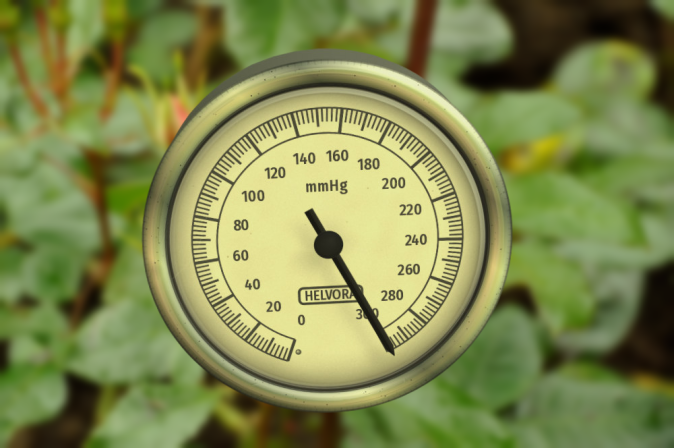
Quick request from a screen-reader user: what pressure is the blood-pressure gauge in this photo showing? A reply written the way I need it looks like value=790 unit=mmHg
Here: value=298 unit=mmHg
